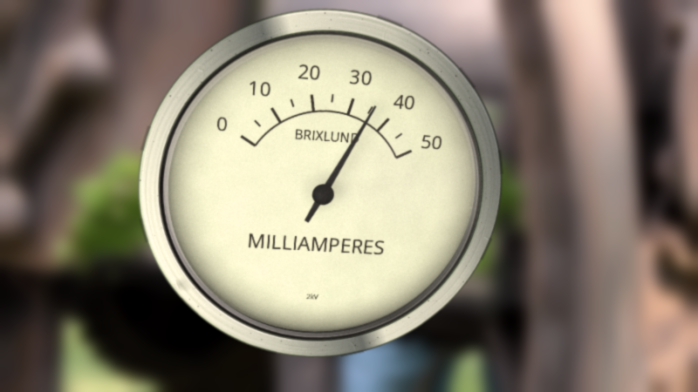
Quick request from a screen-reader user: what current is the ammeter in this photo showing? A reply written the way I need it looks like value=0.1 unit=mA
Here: value=35 unit=mA
